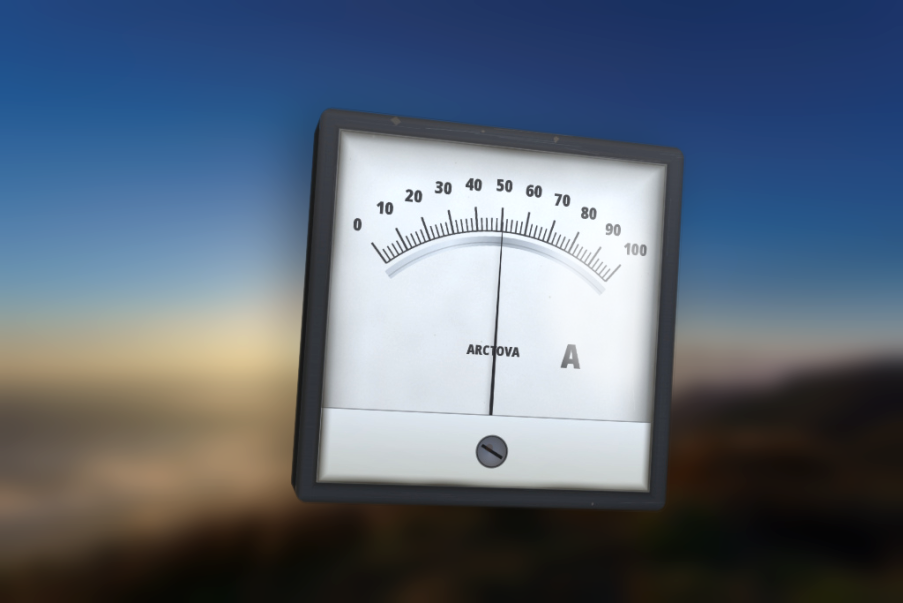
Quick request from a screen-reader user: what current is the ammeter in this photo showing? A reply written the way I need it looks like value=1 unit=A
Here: value=50 unit=A
